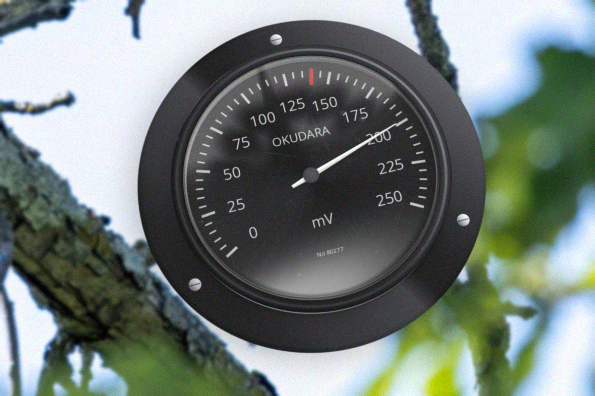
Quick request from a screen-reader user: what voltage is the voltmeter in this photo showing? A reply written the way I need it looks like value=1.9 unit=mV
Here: value=200 unit=mV
